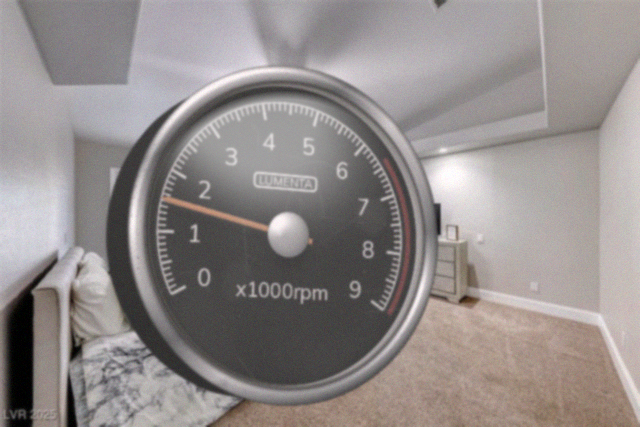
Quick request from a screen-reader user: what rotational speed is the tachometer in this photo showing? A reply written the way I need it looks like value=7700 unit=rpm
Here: value=1500 unit=rpm
